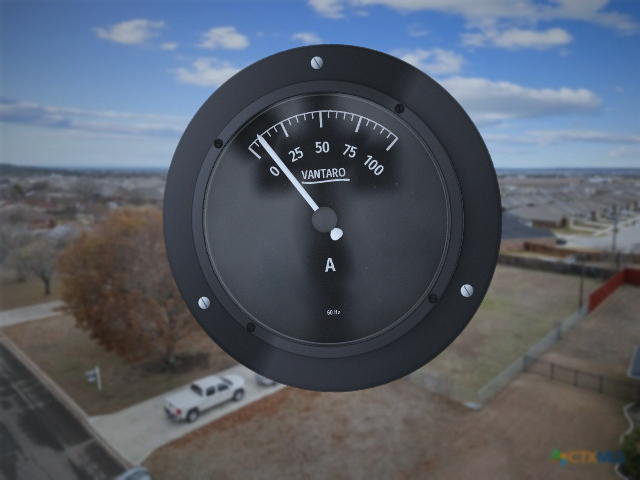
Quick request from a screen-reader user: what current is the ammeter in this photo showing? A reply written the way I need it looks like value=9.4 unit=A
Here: value=10 unit=A
